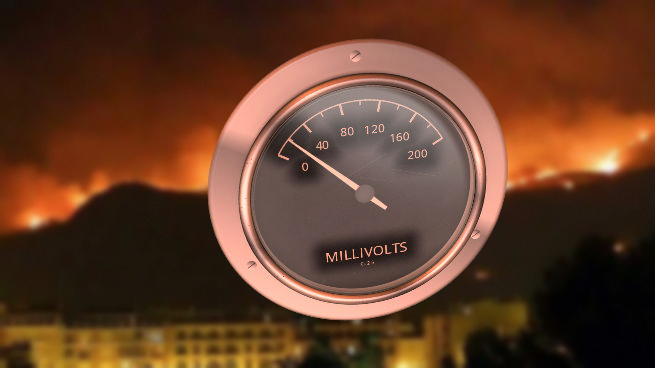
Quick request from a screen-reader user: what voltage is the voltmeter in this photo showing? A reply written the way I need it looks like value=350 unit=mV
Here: value=20 unit=mV
